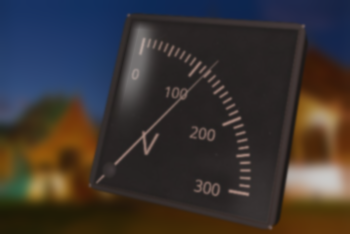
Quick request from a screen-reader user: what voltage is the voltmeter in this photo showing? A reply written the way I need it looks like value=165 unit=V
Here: value=120 unit=V
